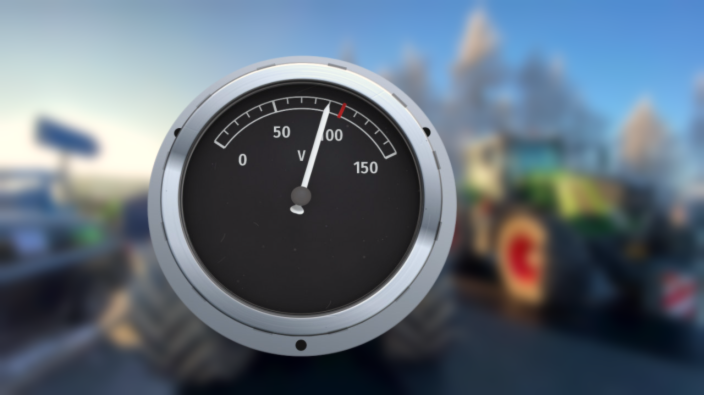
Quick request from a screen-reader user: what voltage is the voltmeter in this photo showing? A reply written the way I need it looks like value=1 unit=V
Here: value=90 unit=V
